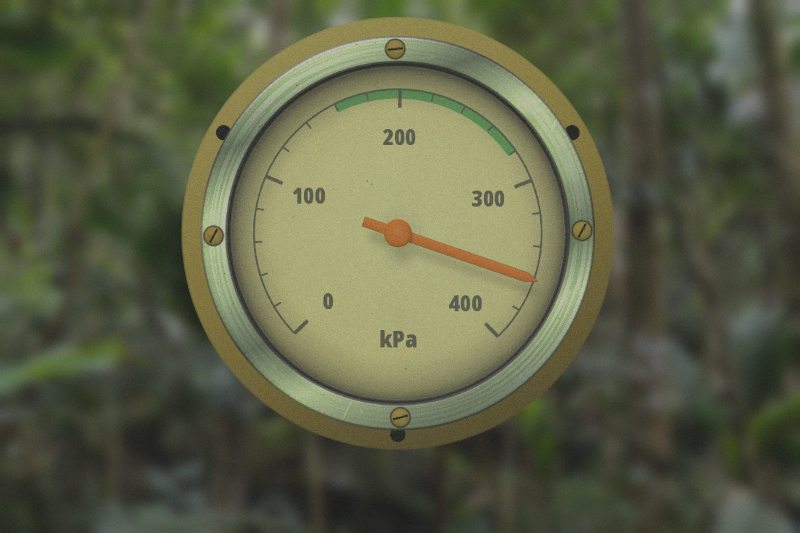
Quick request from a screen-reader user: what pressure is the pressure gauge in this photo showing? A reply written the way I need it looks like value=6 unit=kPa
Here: value=360 unit=kPa
